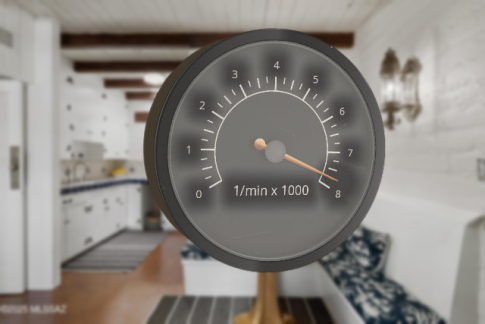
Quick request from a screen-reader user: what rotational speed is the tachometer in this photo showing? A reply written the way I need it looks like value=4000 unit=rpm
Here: value=7750 unit=rpm
